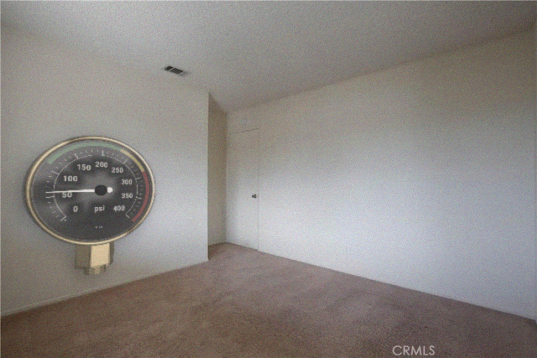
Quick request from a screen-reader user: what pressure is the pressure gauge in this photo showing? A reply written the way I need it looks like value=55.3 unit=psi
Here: value=60 unit=psi
